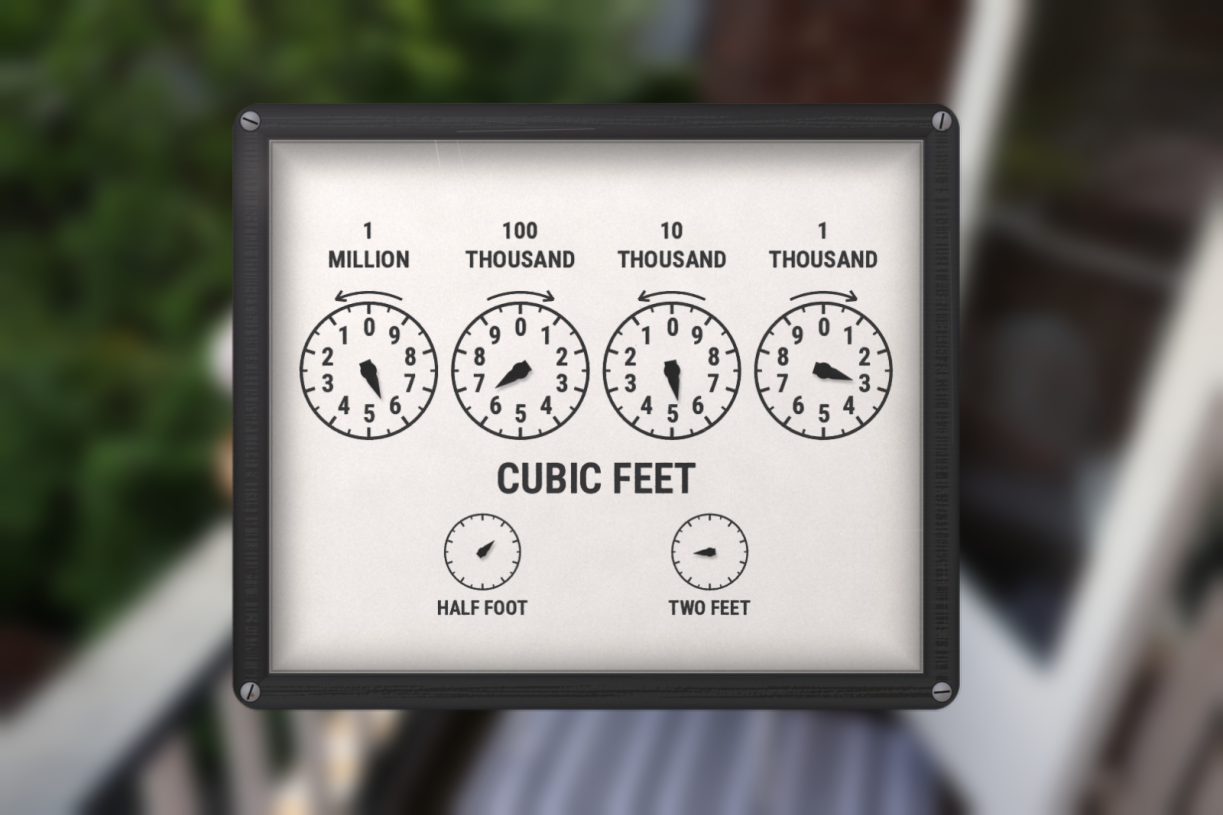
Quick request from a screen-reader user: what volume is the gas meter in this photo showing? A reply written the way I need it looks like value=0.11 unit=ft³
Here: value=565300 unit=ft³
